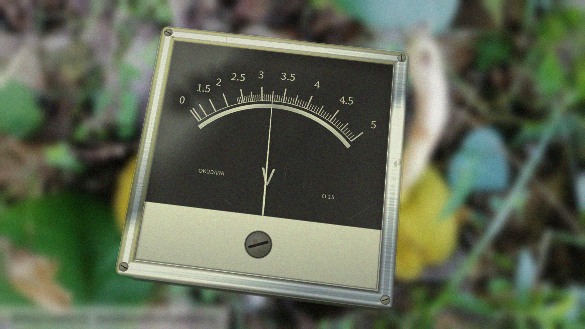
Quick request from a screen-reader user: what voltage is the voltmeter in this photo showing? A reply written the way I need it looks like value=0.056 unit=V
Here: value=3.25 unit=V
